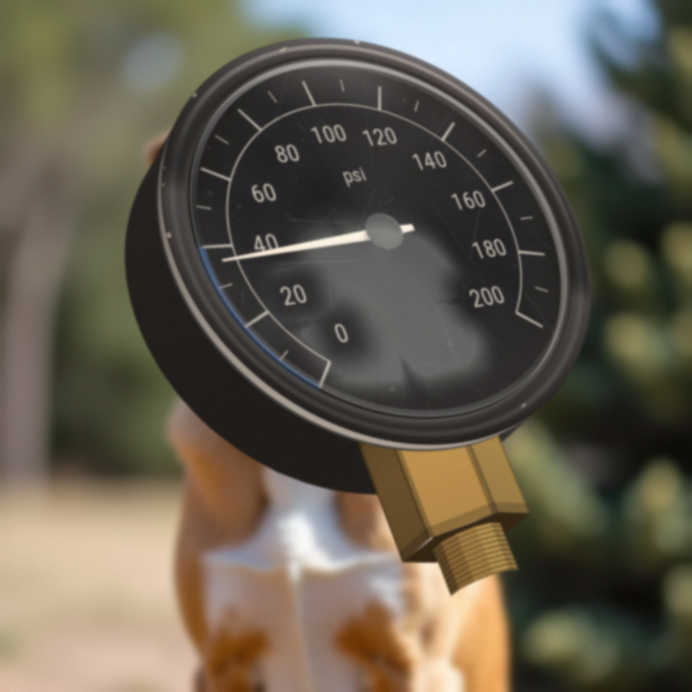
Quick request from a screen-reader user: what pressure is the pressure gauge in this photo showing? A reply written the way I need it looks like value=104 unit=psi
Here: value=35 unit=psi
